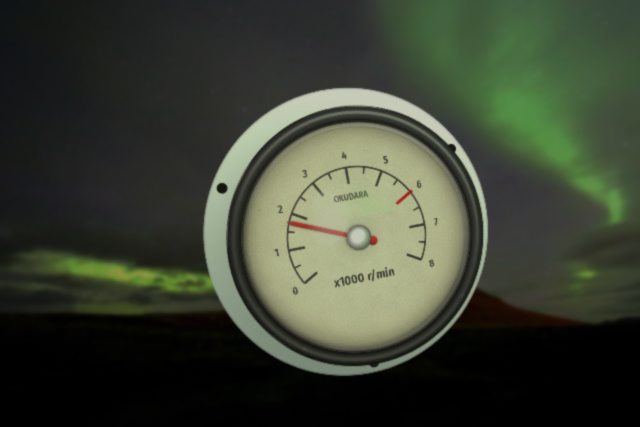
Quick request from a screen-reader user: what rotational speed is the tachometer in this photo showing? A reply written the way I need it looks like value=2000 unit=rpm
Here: value=1750 unit=rpm
